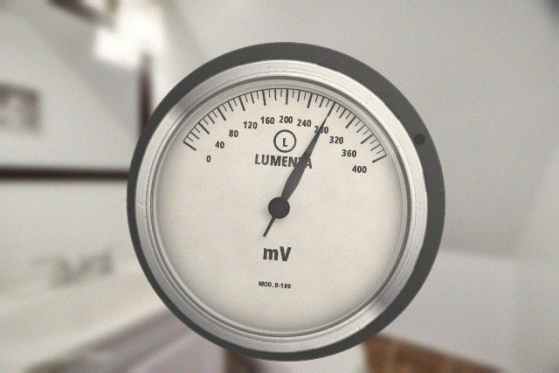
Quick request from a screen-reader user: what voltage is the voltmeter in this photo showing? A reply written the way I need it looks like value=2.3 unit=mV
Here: value=280 unit=mV
